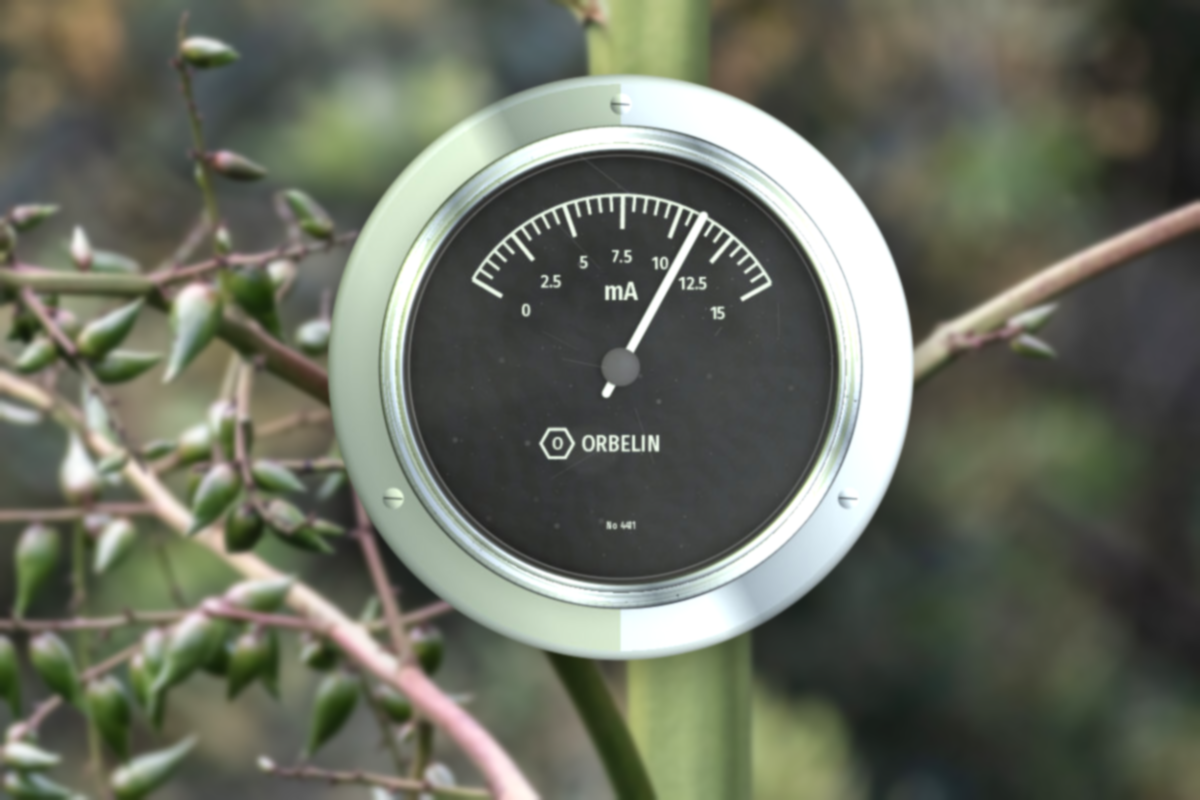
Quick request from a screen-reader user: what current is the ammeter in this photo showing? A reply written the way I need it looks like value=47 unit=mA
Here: value=11 unit=mA
